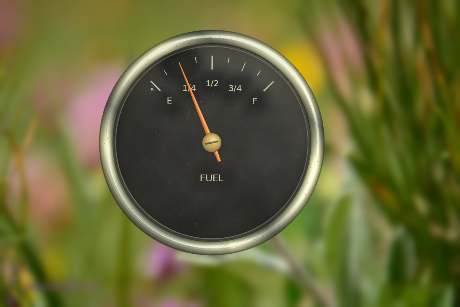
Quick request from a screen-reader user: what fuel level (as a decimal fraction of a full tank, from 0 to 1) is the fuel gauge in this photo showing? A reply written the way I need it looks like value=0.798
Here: value=0.25
